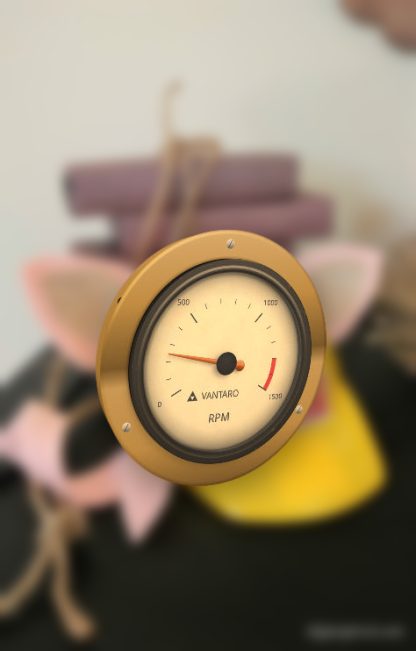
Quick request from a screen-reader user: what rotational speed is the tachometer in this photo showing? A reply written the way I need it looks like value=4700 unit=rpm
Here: value=250 unit=rpm
